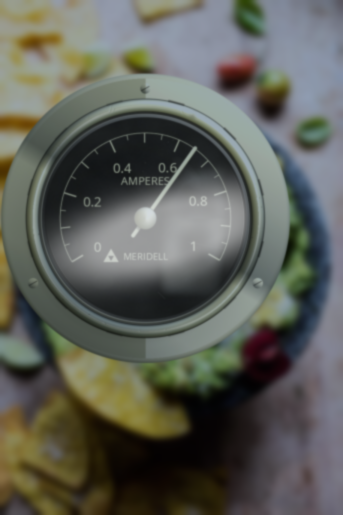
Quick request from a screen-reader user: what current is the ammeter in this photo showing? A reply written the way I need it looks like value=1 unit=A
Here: value=0.65 unit=A
